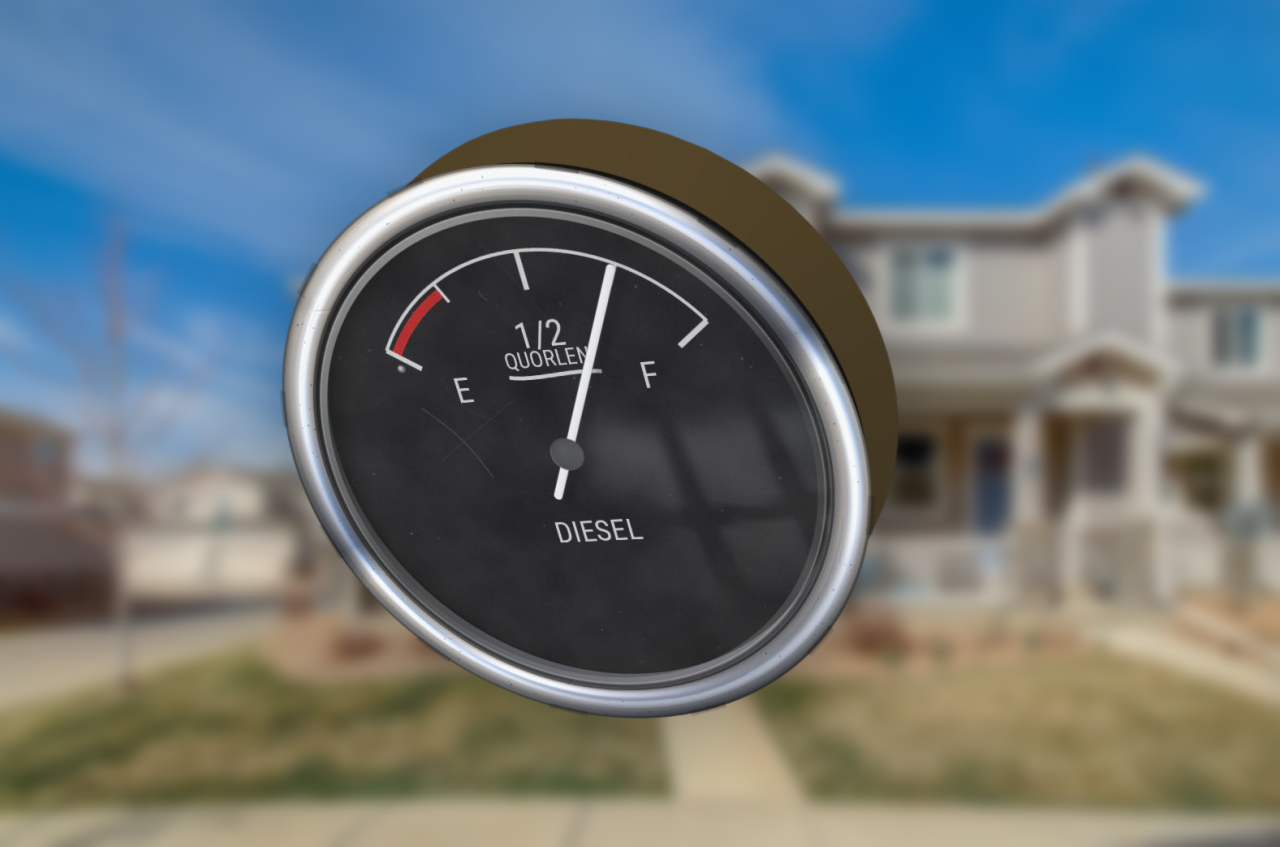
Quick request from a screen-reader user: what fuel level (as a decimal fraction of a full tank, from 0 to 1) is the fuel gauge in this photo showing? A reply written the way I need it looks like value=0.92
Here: value=0.75
